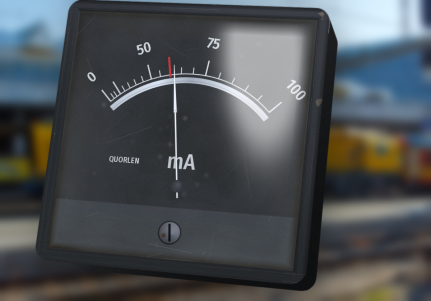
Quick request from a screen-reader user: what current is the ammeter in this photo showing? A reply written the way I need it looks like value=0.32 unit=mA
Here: value=62.5 unit=mA
